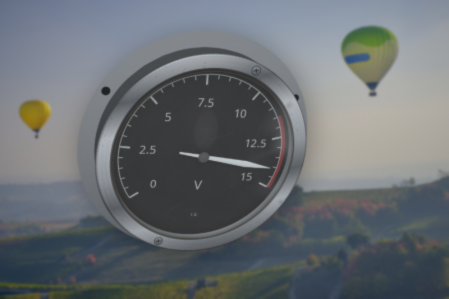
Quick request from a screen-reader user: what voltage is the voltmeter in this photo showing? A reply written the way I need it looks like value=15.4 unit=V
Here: value=14 unit=V
